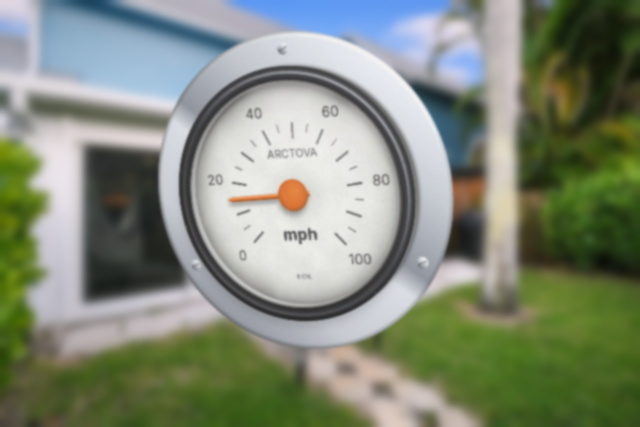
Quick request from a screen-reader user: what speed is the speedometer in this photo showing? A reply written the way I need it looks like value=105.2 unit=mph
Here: value=15 unit=mph
